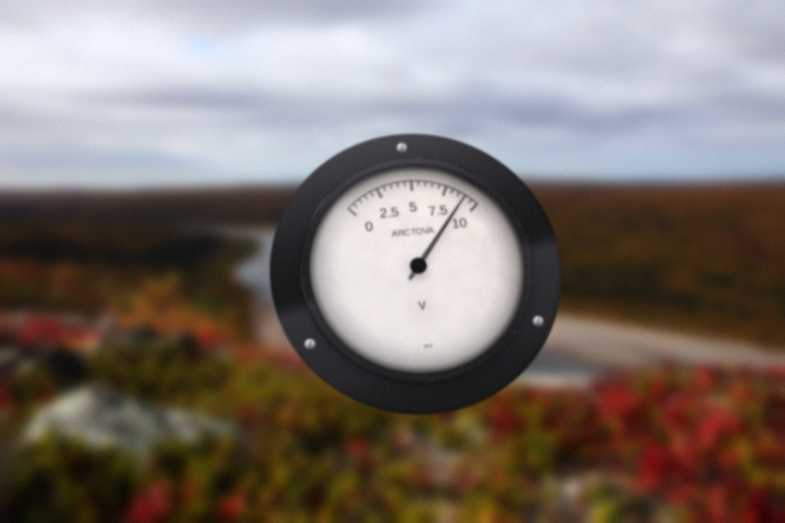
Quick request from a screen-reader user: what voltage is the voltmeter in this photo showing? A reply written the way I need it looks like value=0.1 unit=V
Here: value=9 unit=V
